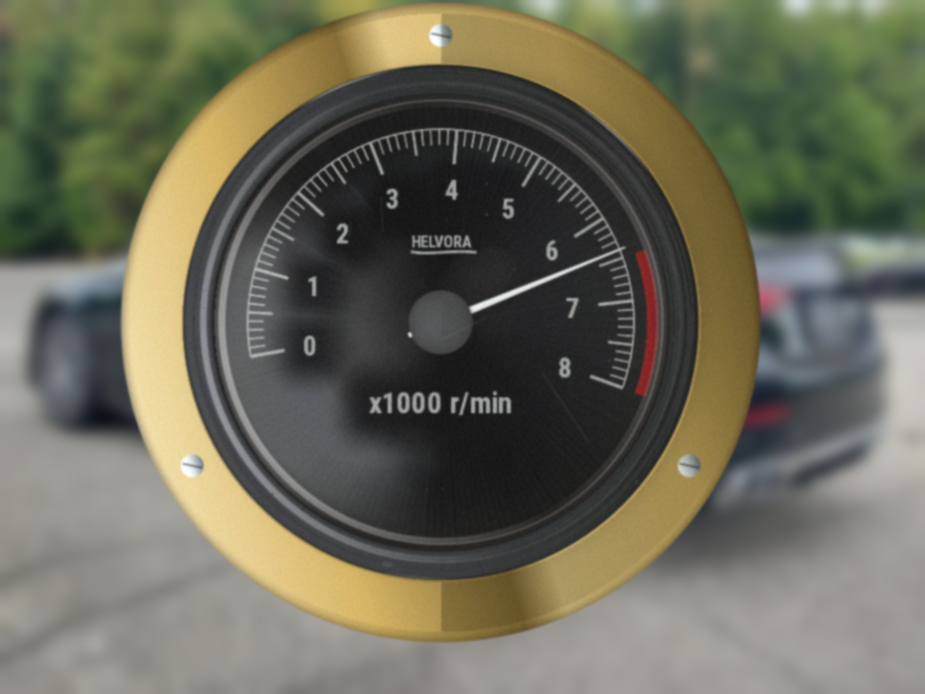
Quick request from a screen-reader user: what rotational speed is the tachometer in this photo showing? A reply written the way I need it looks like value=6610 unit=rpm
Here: value=6400 unit=rpm
